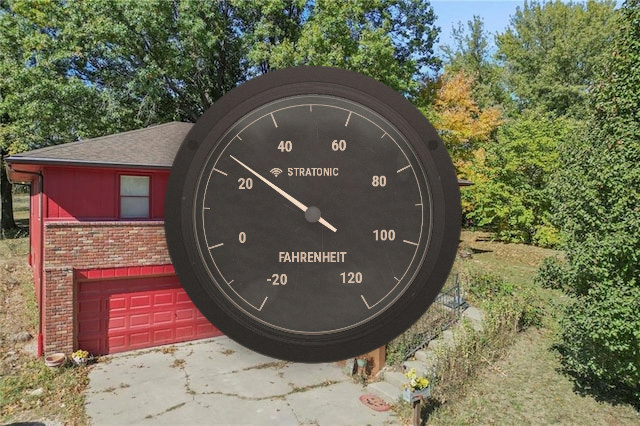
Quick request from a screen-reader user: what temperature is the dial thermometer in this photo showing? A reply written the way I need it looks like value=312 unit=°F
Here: value=25 unit=°F
